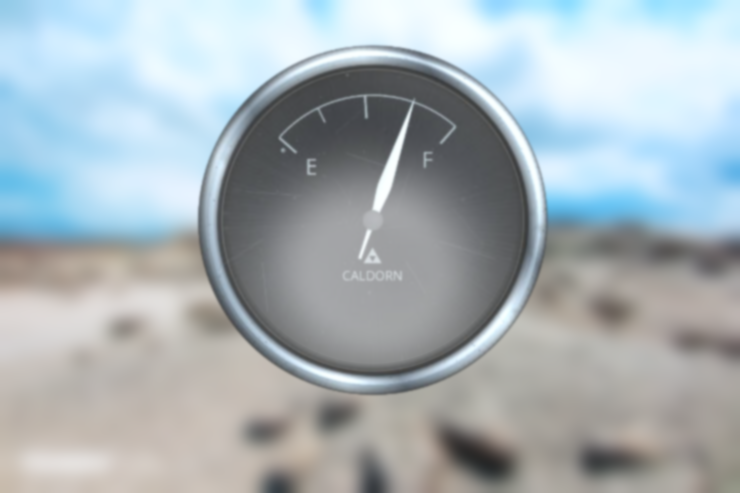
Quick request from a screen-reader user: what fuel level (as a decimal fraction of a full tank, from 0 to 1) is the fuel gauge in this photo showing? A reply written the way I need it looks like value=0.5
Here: value=0.75
